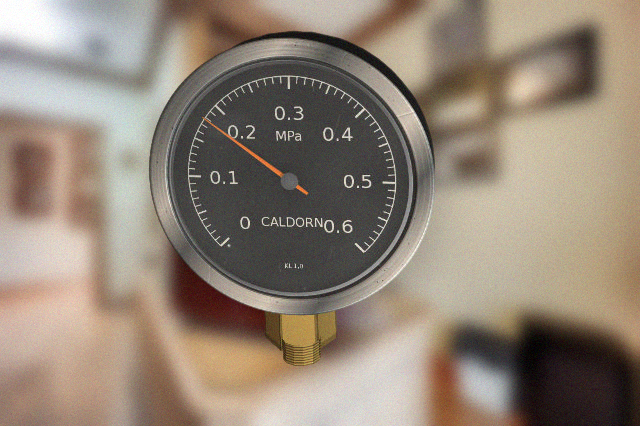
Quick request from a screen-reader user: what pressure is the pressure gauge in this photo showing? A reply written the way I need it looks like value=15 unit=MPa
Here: value=0.18 unit=MPa
